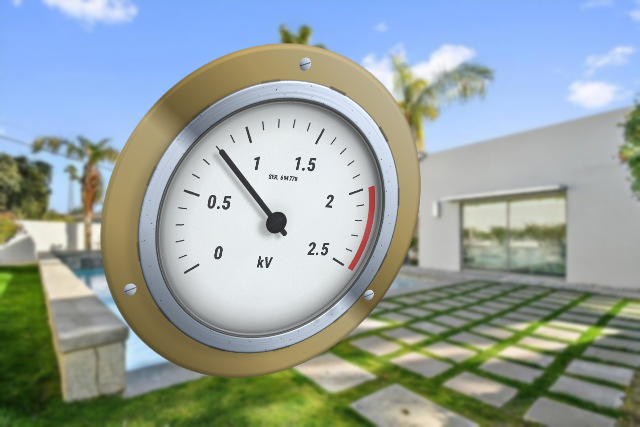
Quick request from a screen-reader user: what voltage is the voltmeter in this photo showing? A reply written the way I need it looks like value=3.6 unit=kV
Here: value=0.8 unit=kV
